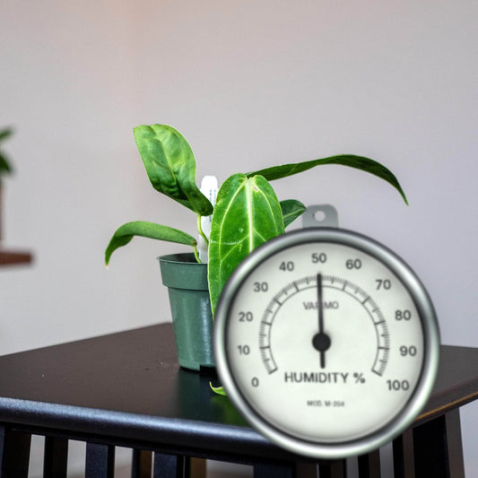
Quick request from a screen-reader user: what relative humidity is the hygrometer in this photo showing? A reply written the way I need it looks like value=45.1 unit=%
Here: value=50 unit=%
